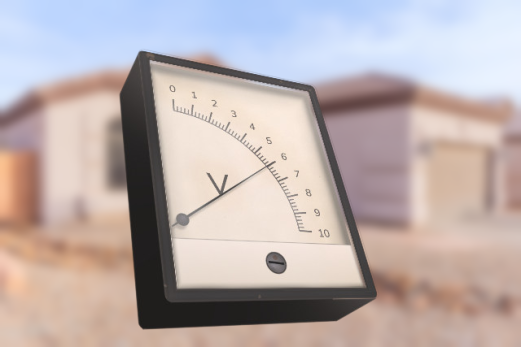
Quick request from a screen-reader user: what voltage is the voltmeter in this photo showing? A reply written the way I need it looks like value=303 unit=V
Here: value=6 unit=V
